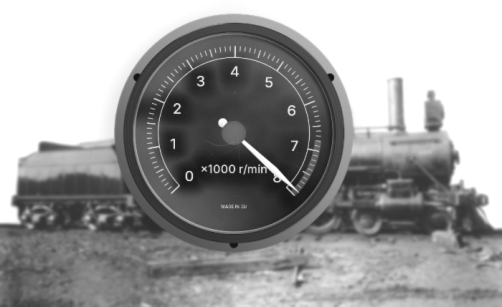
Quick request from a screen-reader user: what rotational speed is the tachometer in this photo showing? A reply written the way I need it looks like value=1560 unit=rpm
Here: value=7900 unit=rpm
